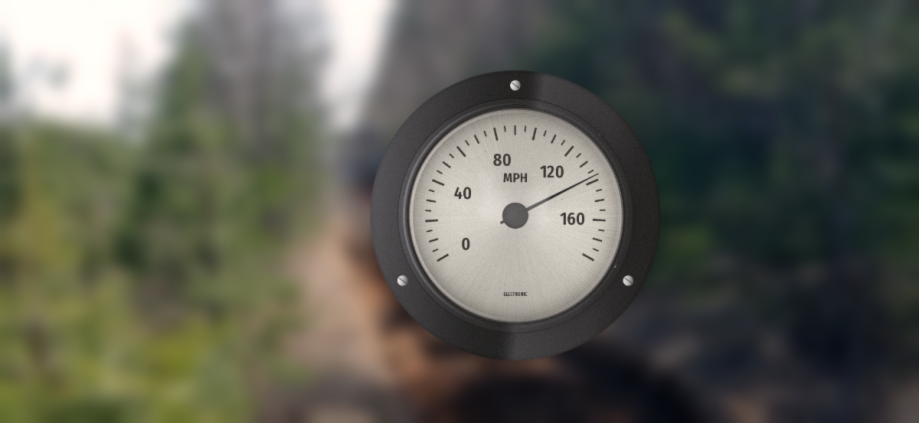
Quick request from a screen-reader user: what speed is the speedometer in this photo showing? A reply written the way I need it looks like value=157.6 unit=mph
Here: value=137.5 unit=mph
